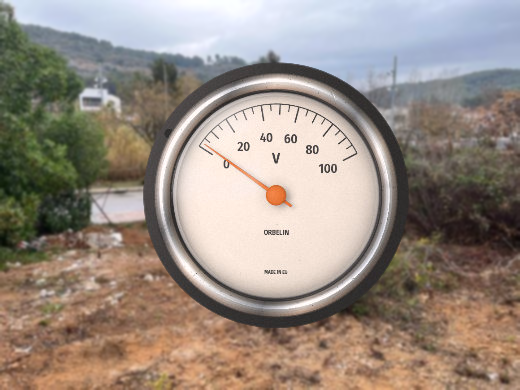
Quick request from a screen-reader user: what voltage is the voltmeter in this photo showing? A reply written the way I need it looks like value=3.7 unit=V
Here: value=2.5 unit=V
